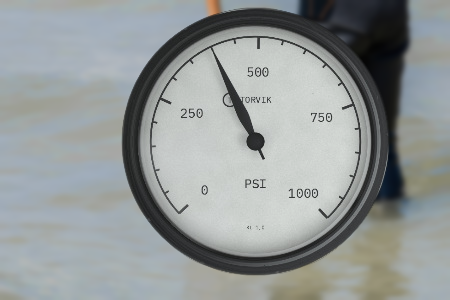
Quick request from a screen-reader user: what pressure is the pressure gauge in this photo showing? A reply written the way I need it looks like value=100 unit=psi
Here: value=400 unit=psi
